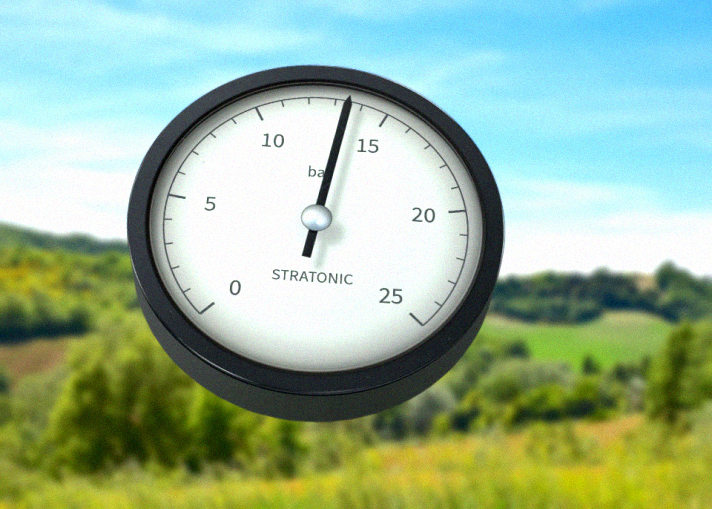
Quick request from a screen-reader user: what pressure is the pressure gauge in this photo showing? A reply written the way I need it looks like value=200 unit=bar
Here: value=13.5 unit=bar
